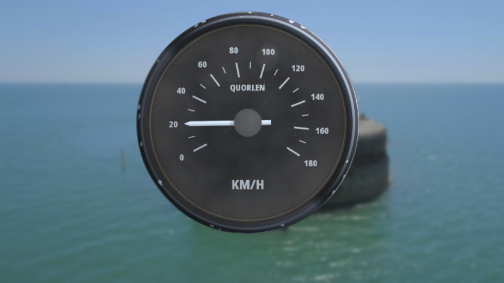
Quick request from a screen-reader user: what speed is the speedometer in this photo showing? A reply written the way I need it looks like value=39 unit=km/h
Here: value=20 unit=km/h
